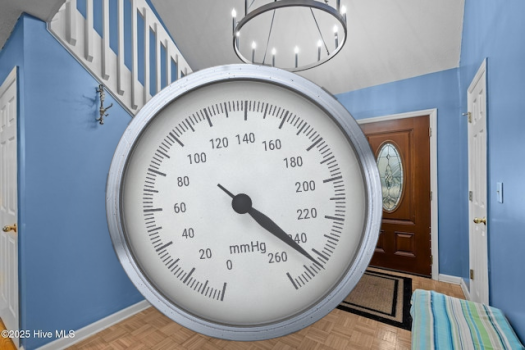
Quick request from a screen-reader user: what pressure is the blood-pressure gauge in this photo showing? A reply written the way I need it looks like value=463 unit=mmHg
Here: value=244 unit=mmHg
